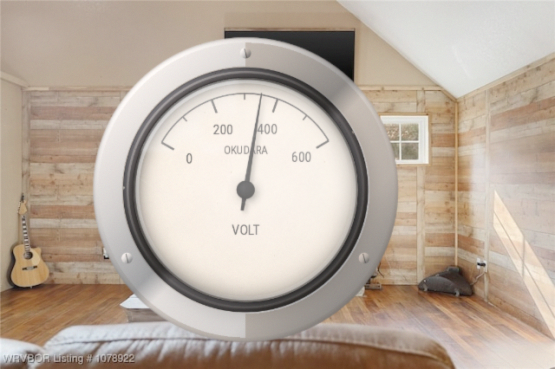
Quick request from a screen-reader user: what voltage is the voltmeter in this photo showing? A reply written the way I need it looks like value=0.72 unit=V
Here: value=350 unit=V
